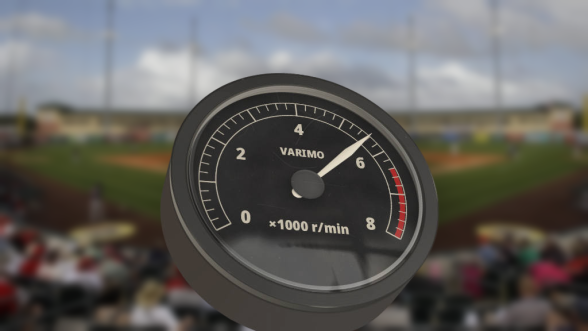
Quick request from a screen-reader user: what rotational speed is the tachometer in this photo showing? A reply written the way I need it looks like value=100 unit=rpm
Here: value=5600 unit=rpm
